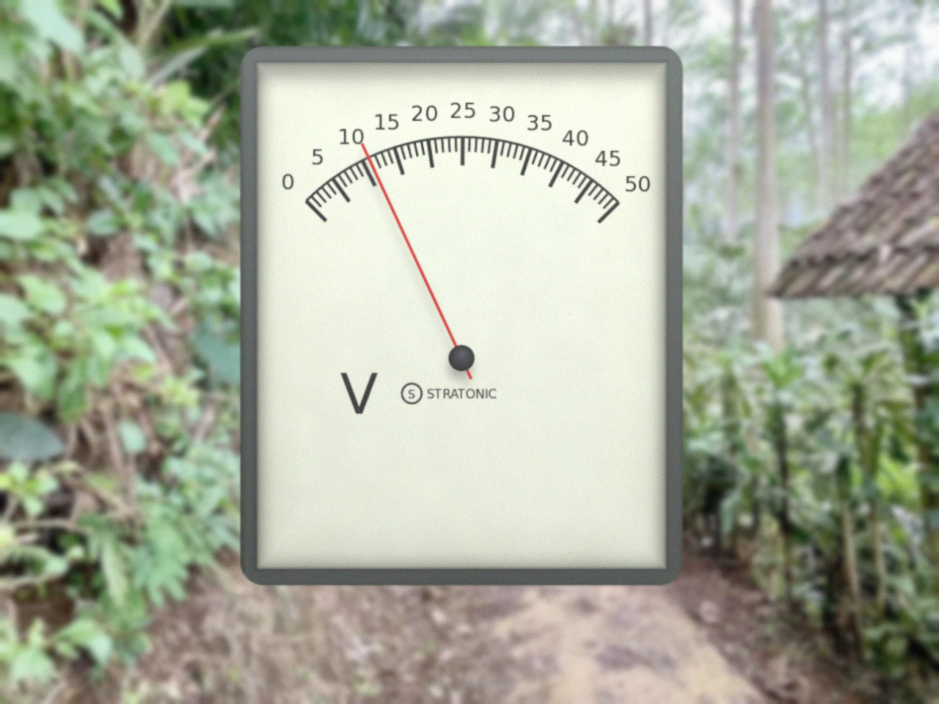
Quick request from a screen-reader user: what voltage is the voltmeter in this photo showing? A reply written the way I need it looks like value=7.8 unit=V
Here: value=11 unit=V
